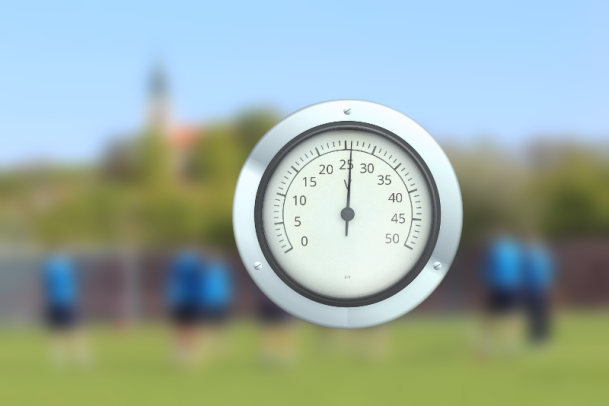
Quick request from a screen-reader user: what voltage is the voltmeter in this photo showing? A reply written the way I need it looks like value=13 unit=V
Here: value=26 unit=V
